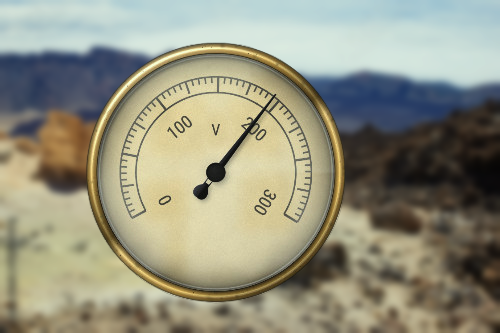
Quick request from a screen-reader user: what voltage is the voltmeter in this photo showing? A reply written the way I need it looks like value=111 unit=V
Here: value=195 unit=V
